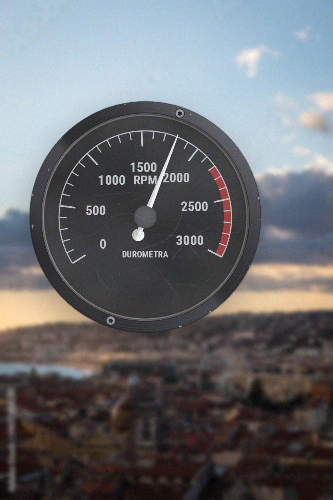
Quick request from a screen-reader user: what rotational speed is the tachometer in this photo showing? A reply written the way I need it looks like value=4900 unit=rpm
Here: value=1800 unit=rpm
